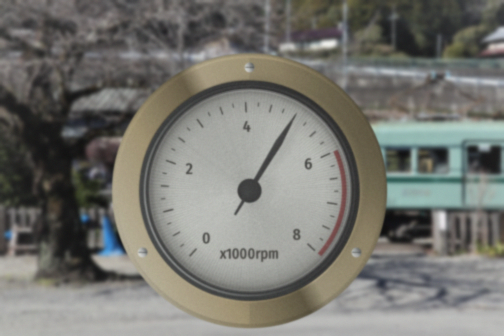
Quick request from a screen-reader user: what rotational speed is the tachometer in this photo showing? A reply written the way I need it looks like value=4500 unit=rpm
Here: value=5000 unit=rpm
